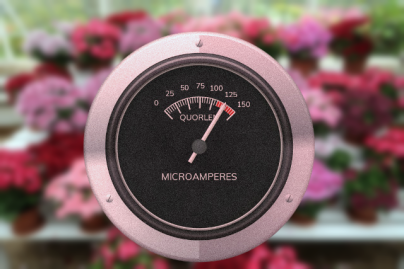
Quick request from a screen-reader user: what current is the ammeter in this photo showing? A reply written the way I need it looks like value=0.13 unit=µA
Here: value=125 unit=µA
